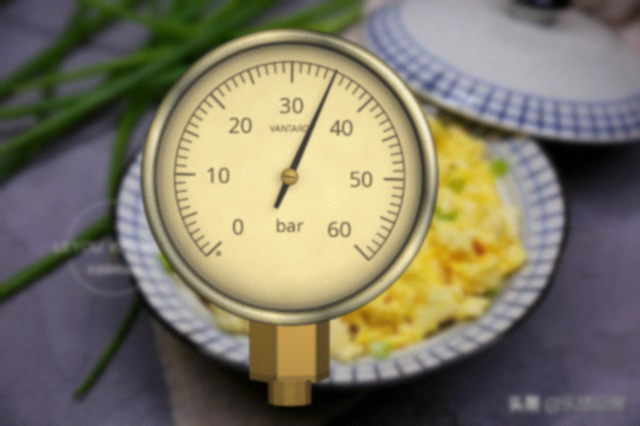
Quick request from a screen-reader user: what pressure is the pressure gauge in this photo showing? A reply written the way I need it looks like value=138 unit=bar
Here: value=35 unit=bar
